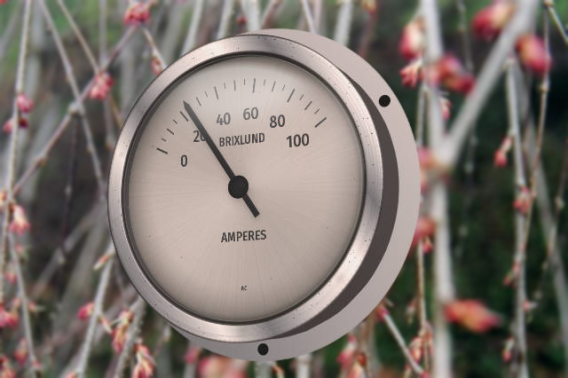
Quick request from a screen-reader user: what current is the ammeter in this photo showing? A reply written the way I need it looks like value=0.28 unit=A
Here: value=25 unit=A
